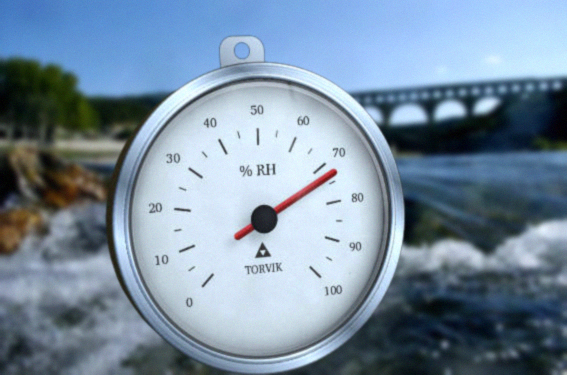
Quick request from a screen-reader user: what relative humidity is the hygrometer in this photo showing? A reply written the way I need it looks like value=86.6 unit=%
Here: value=72.5 unit=%
